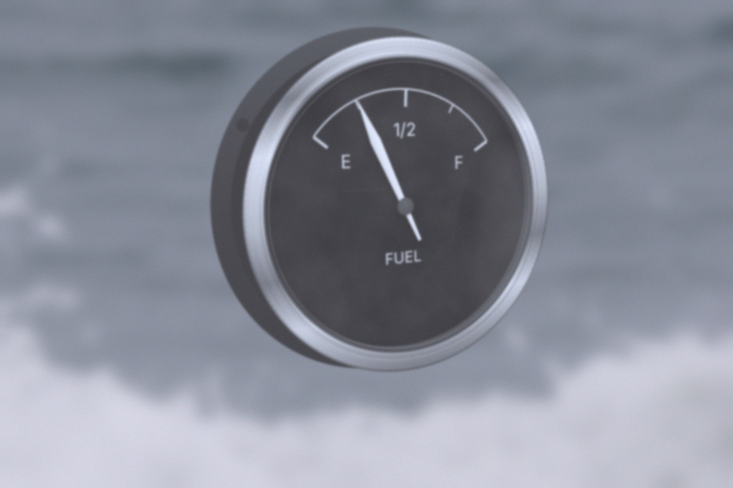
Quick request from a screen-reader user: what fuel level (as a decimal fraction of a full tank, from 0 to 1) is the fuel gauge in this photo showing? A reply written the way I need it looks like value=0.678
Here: value=0.25
